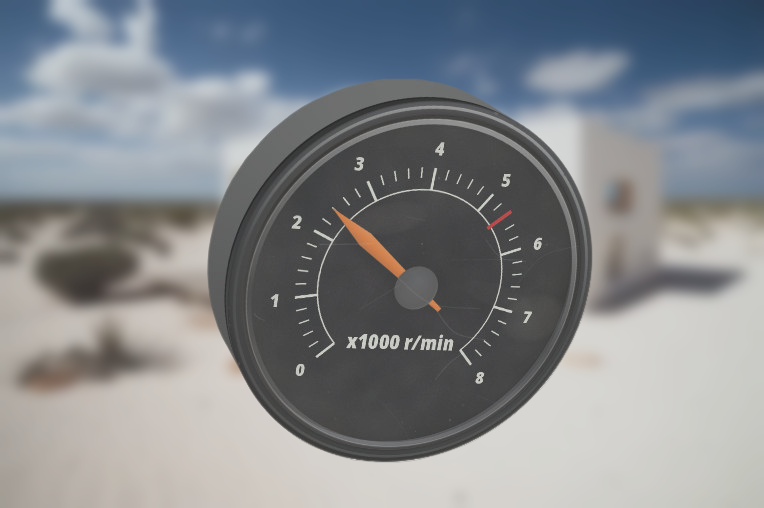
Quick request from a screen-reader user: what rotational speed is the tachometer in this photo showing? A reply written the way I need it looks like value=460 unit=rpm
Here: value=2400 unit=rpm
